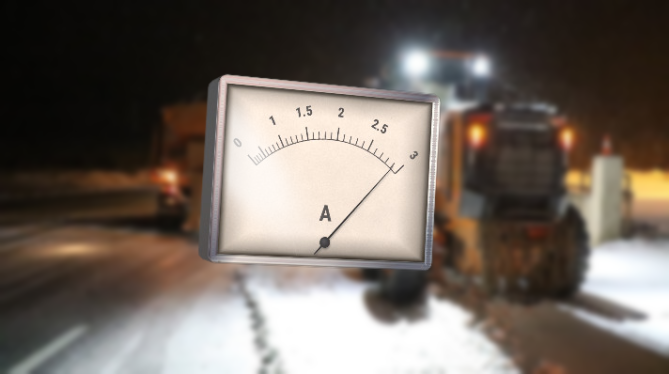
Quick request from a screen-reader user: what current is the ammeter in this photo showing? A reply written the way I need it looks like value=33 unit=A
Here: value=2.9 unit=A
